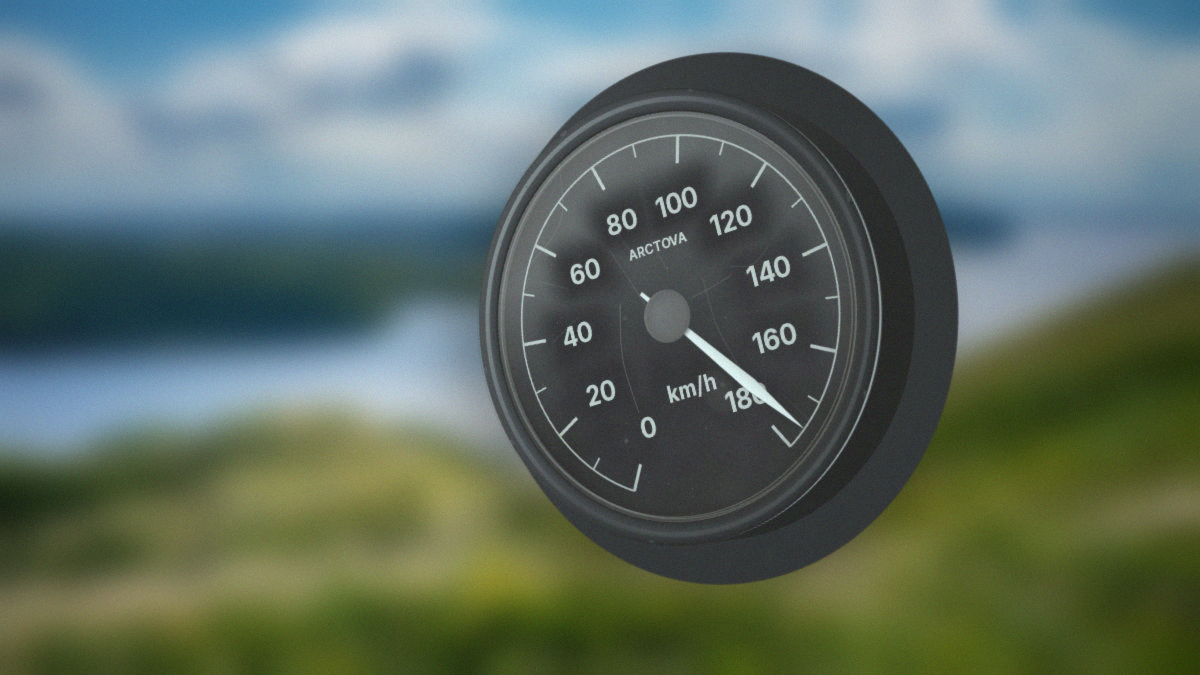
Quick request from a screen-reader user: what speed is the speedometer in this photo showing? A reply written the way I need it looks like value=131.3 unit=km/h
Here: value=175 unit=km/h
